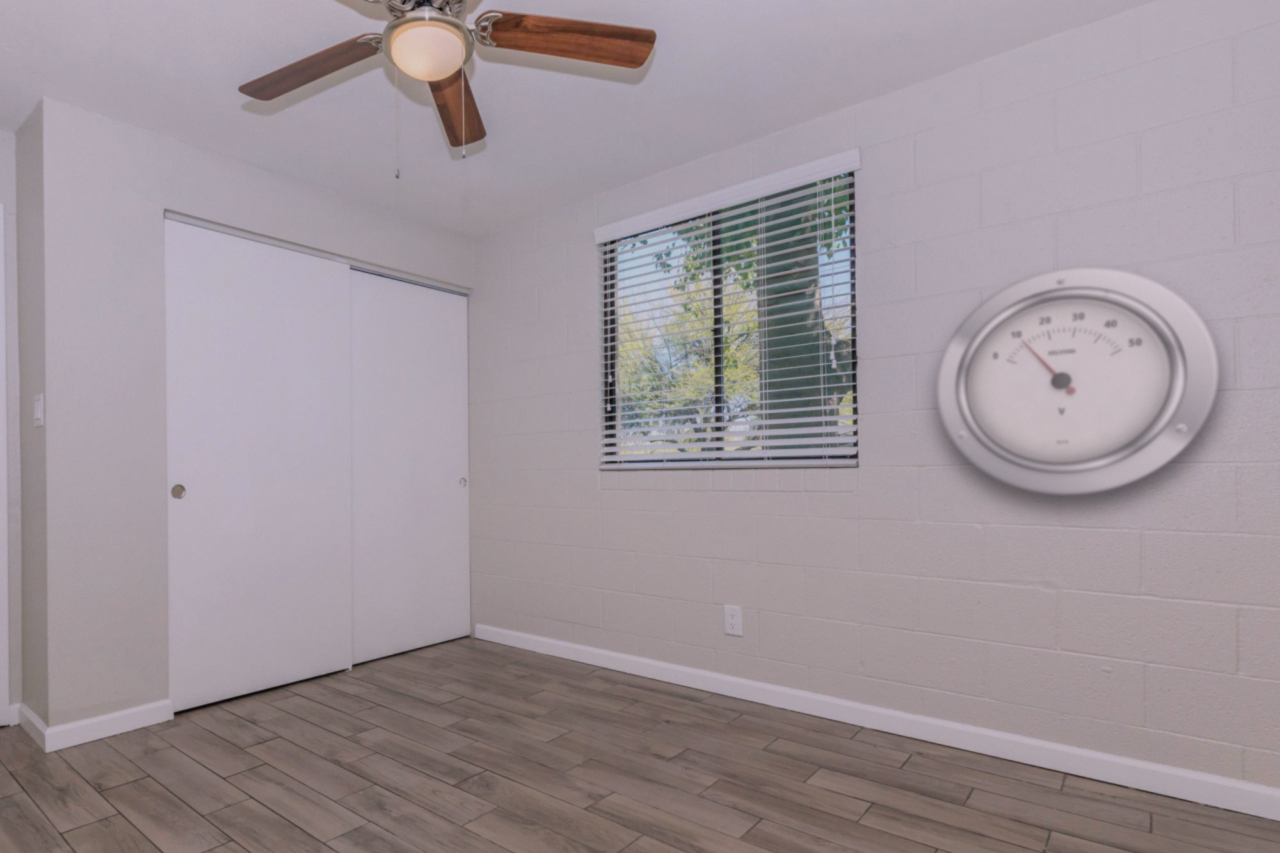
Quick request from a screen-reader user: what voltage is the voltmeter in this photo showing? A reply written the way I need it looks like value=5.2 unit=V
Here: value=10 unit=V
